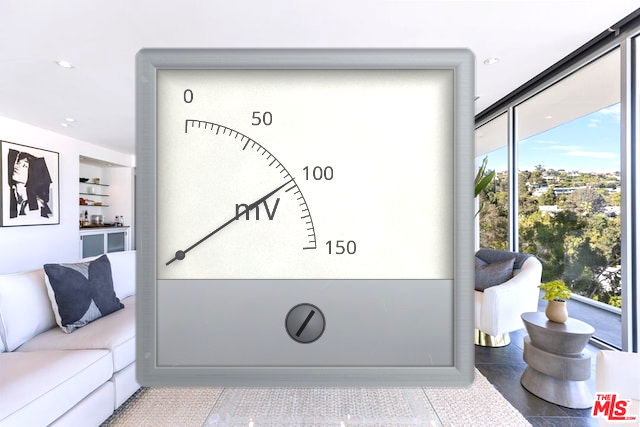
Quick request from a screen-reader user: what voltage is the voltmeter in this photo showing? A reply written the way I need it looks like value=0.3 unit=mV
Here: value=95 unit=mV
